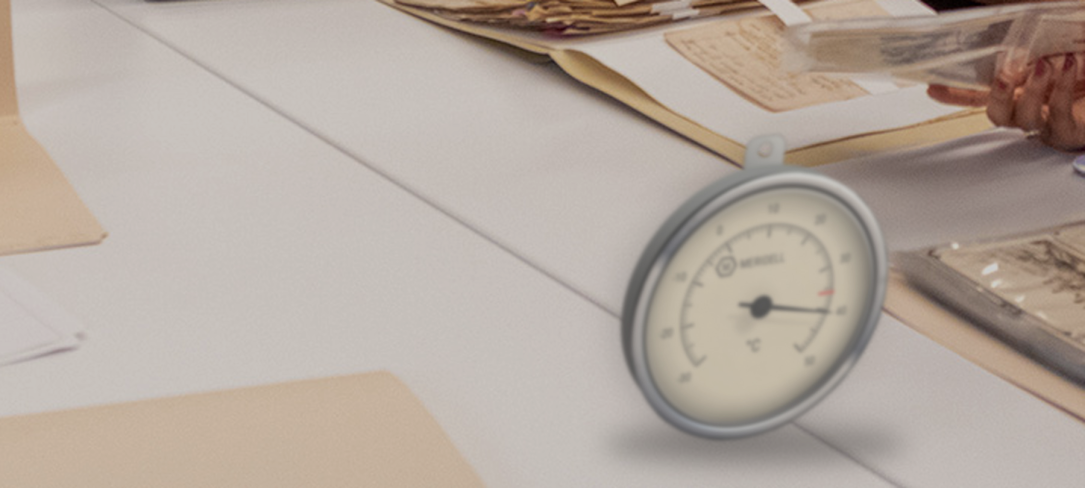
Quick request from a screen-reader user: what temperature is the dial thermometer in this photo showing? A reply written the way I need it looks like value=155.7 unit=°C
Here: value=40 unit=°C
